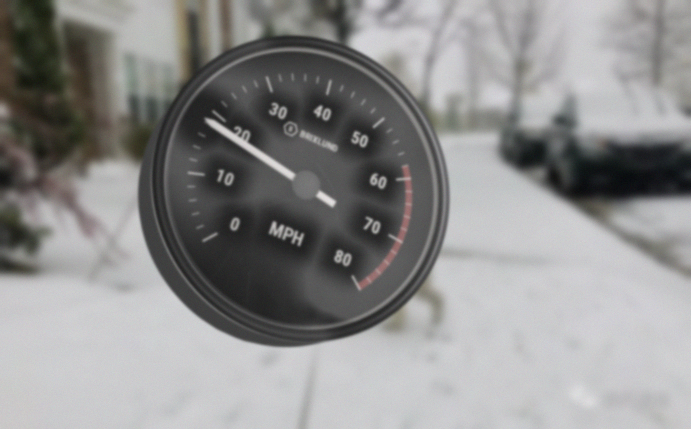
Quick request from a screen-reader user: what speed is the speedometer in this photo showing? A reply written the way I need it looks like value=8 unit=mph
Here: value=18 unit=mph
